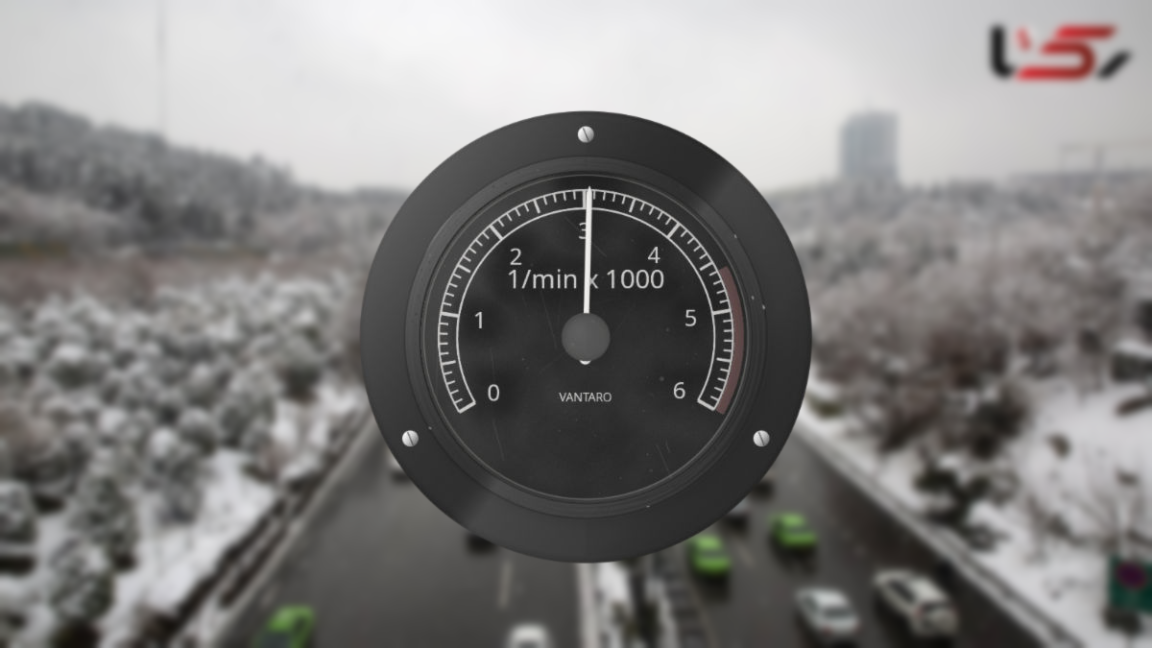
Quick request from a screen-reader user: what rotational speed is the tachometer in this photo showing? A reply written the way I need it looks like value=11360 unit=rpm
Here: value=3050 unit=rpm
